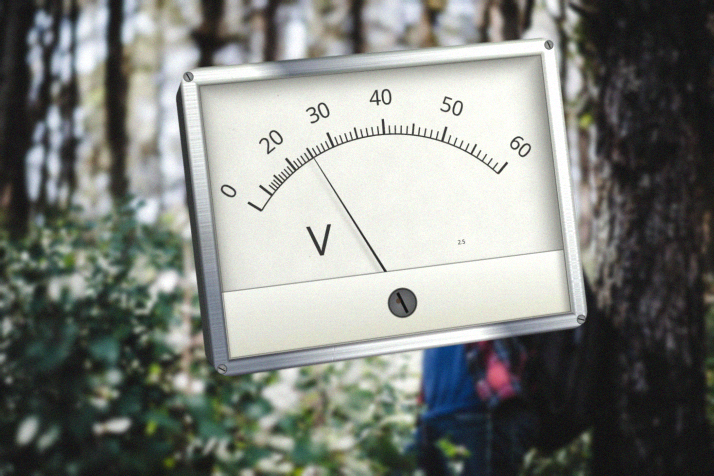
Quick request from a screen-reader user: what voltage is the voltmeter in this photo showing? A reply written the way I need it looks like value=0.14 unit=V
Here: value=25 unit=V
